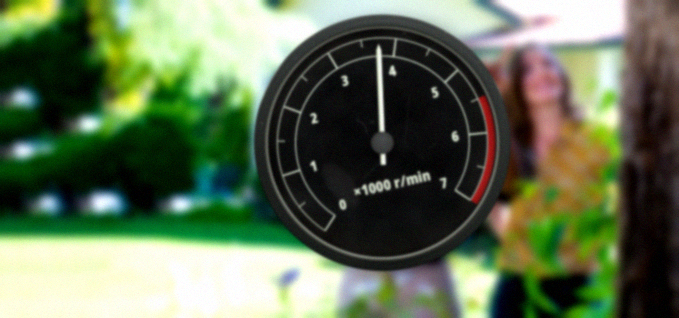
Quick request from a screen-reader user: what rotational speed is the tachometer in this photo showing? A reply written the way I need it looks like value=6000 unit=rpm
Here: value=3750 unit=rpm
